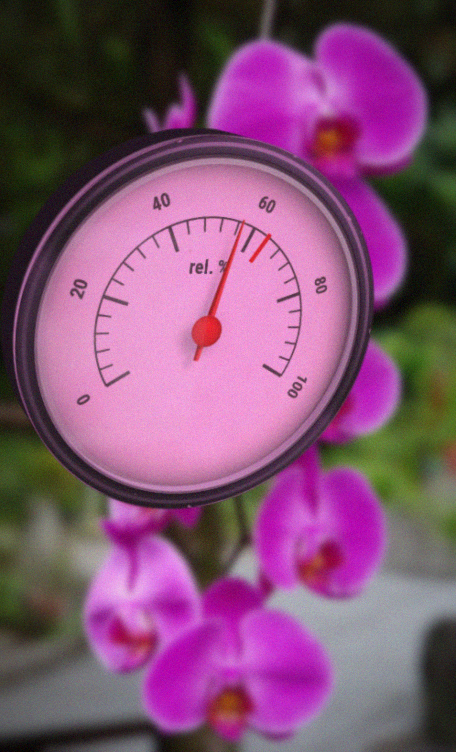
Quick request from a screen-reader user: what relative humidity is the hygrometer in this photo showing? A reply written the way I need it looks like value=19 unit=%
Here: value=56 unit=%
